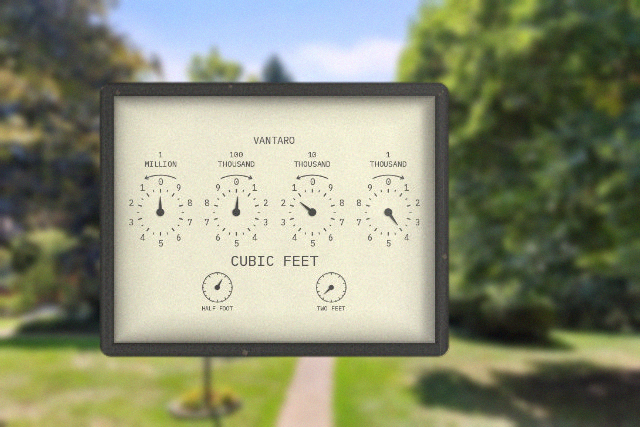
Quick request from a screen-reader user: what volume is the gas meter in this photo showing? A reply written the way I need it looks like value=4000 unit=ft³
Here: value=1400 unit=ft³
